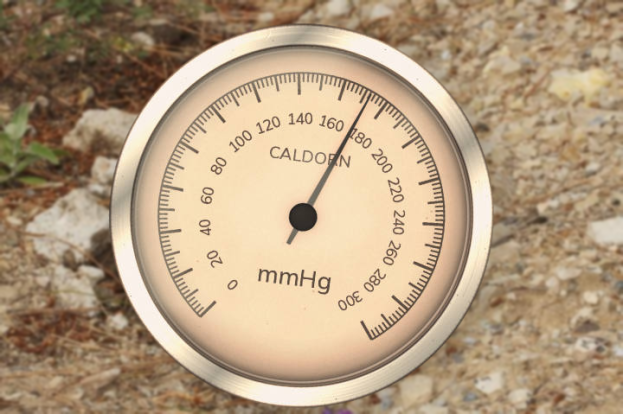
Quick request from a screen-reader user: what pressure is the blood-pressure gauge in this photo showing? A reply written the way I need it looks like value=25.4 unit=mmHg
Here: value=172 unit=mmHg
